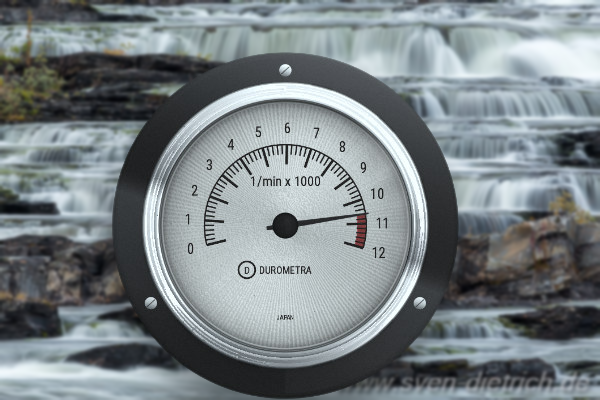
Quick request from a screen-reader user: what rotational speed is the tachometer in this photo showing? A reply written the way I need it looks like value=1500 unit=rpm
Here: value=10600 unit=rpm
